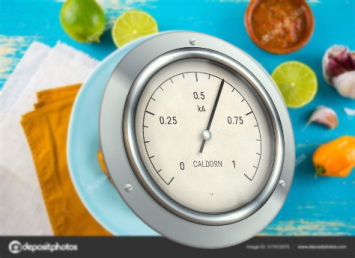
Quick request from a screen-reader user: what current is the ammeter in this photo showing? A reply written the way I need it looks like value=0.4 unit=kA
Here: value=0.6 unit=kA
